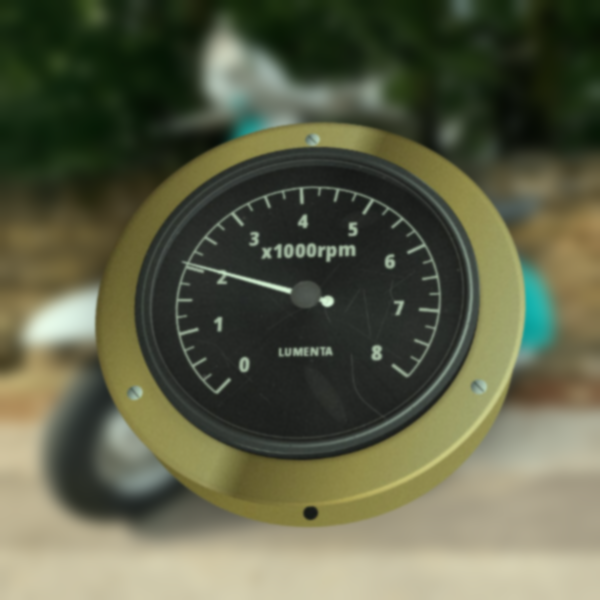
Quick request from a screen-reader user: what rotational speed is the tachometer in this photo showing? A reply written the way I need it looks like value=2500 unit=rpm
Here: value=2000 unit=rpm
